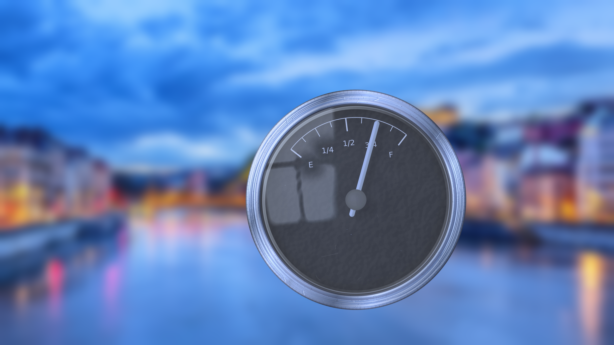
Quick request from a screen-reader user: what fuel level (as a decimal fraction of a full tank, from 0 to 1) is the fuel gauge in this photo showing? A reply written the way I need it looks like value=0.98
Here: value=0.75
